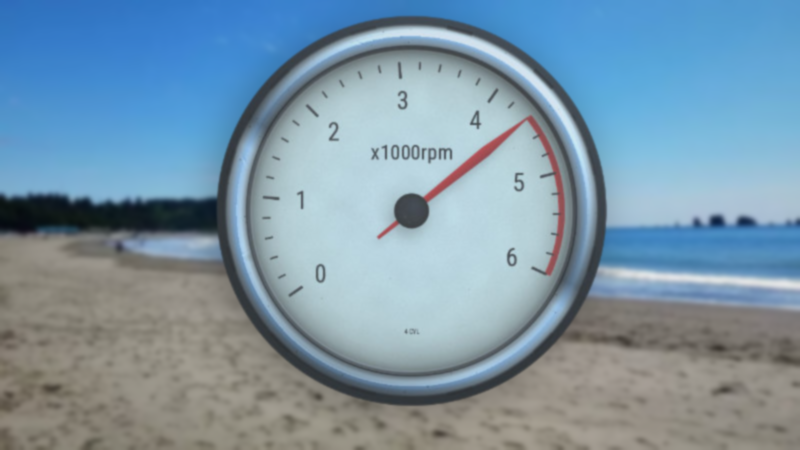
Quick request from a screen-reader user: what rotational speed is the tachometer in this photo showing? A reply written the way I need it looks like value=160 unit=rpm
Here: value=4400 unit=rpm
